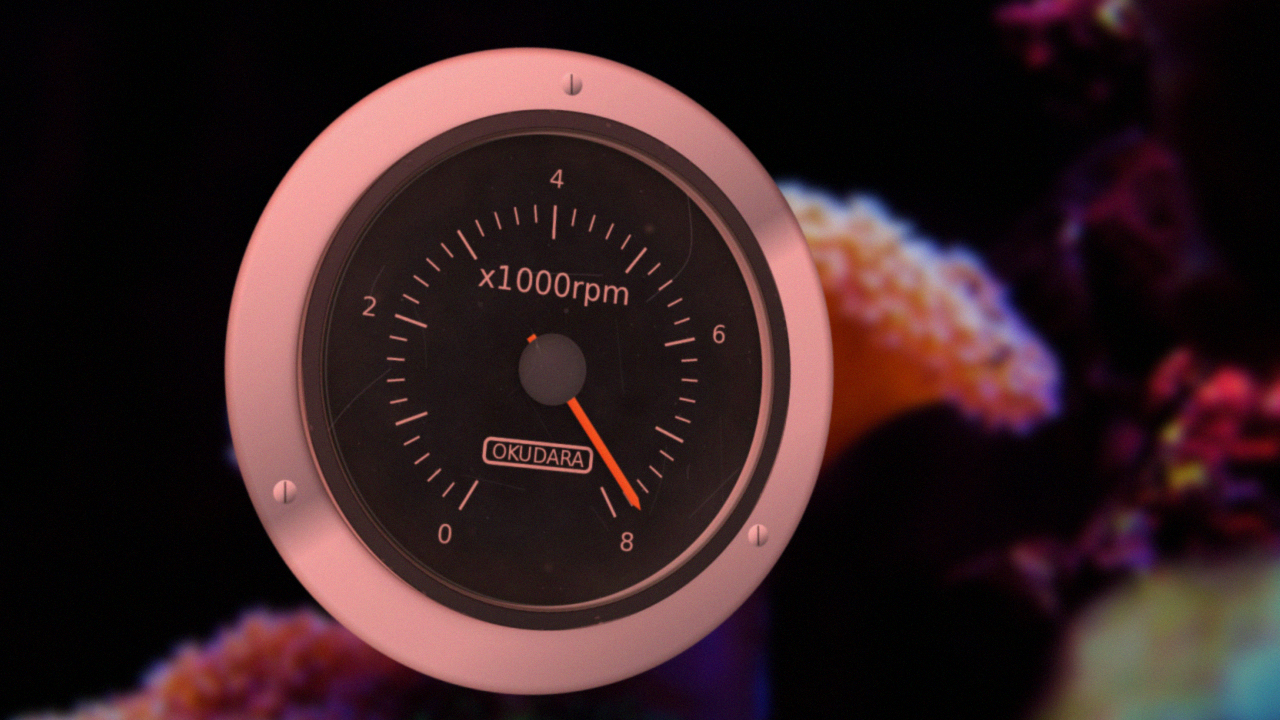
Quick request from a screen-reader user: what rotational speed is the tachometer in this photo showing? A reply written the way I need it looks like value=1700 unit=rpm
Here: value=7800 unit=rpm
